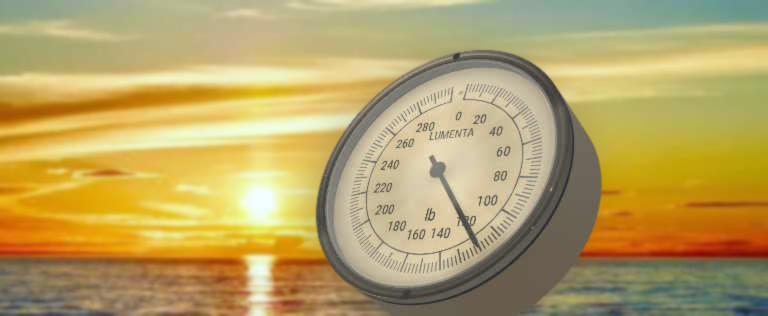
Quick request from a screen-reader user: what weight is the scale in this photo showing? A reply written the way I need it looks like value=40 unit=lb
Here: value=120 unit=lb
